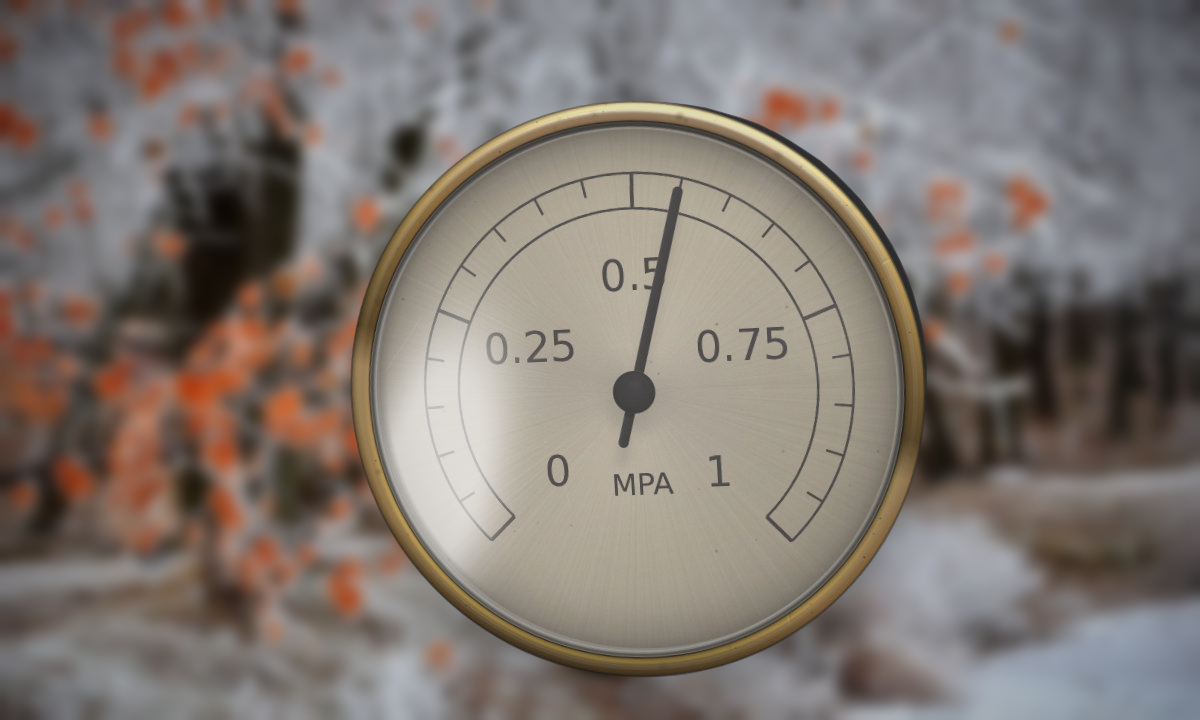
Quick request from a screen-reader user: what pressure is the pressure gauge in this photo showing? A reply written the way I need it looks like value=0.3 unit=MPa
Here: value=0.55 unit=MPa
